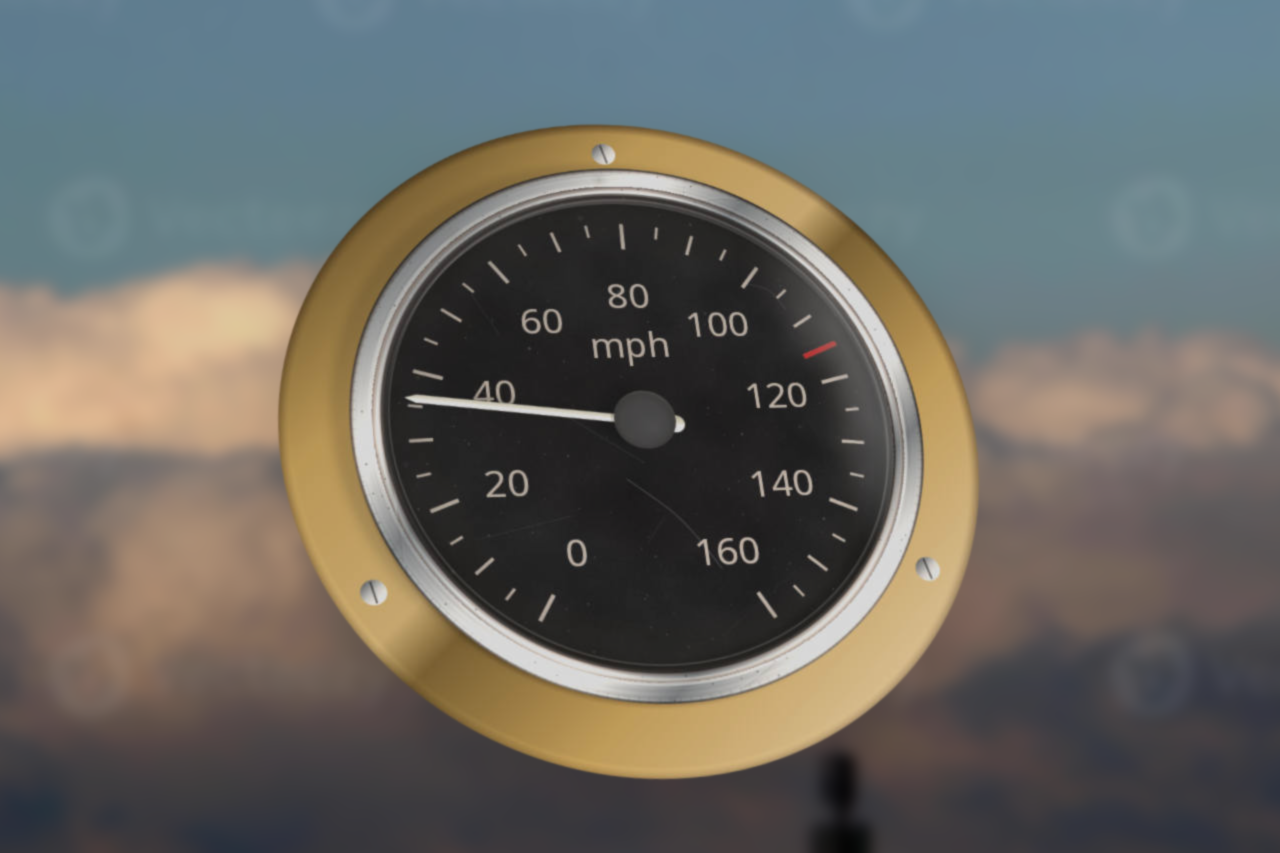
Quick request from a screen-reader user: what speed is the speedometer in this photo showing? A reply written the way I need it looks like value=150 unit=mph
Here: value=35 unit=mph
